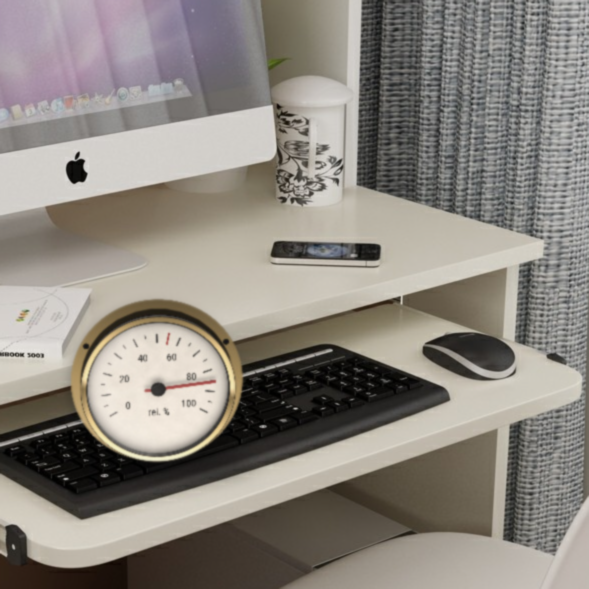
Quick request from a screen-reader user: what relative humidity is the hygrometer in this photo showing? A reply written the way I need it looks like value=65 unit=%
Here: value=85 unit=%
